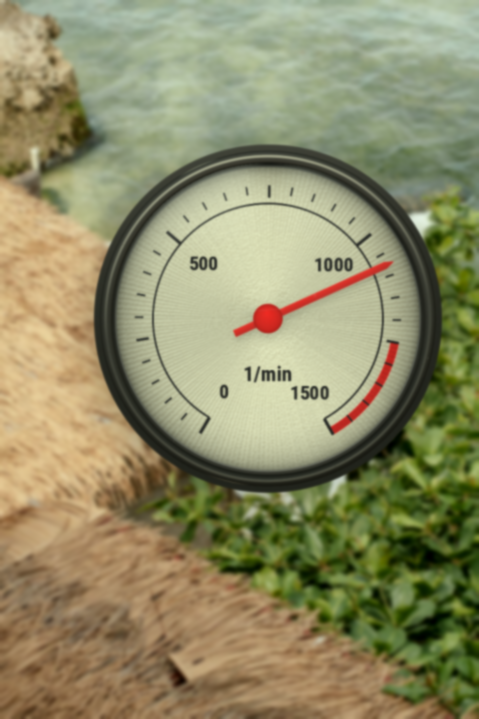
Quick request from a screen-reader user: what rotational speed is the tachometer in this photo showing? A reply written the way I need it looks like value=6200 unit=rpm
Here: value=1075 unit=rpm
